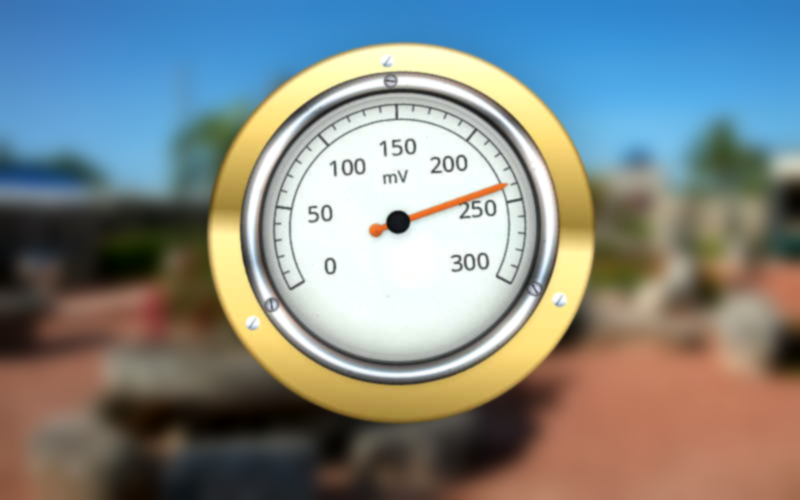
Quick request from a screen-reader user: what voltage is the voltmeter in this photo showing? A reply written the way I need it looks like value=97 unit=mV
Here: value=240 unit=mV
